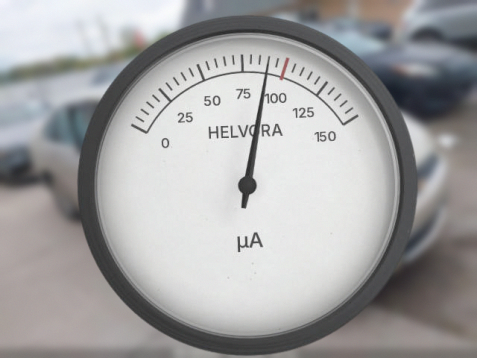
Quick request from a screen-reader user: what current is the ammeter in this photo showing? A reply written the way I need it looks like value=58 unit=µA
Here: value=90 unit=µA
